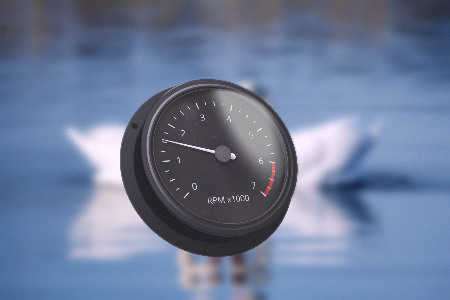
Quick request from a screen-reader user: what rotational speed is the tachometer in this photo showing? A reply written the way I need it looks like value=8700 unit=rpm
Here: value=1500 unit=rpm
